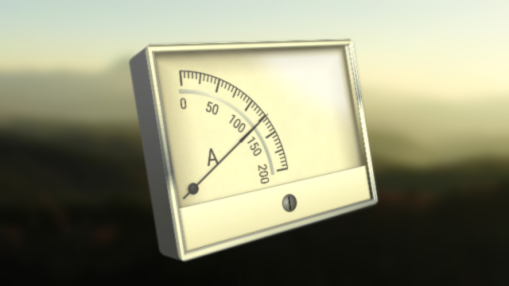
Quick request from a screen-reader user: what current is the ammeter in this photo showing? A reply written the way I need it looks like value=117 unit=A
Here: value=125 unit=A
